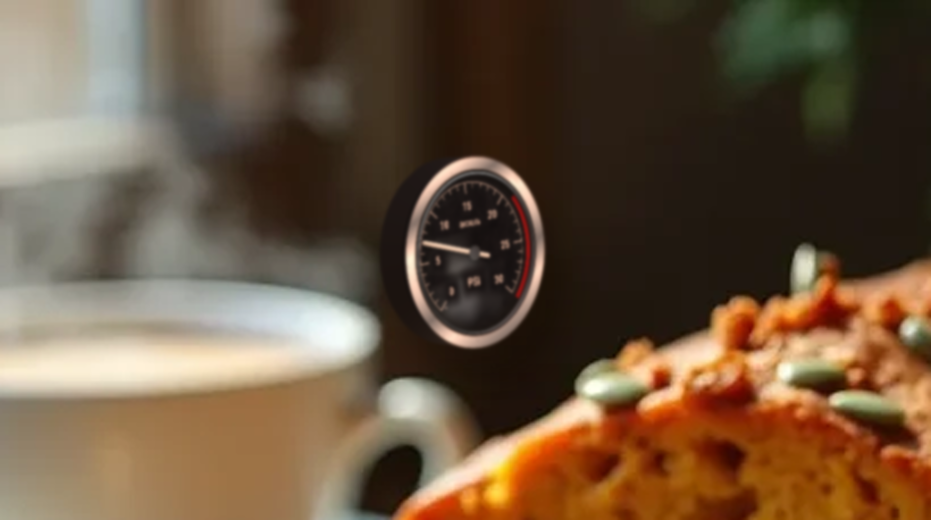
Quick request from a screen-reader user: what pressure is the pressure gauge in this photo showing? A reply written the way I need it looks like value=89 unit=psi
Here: value=7 unit=psi
